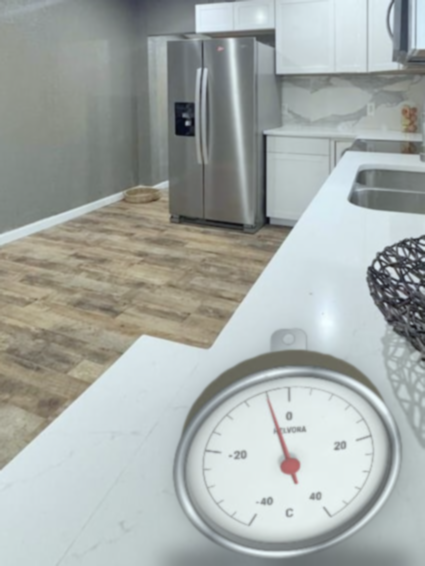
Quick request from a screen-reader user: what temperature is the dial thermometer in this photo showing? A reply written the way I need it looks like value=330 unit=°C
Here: value=-4 unit=°C
